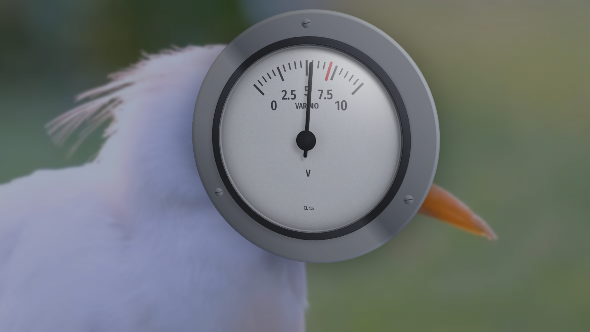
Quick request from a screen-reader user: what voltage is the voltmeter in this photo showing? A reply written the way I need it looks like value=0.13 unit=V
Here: value=5.5 unit=V
